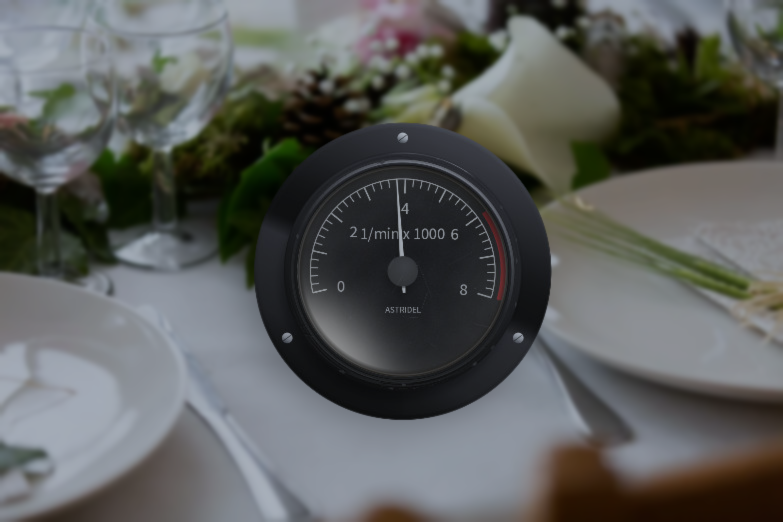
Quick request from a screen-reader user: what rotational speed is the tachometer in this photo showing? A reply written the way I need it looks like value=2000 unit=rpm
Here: value=3800 unit=rpm
